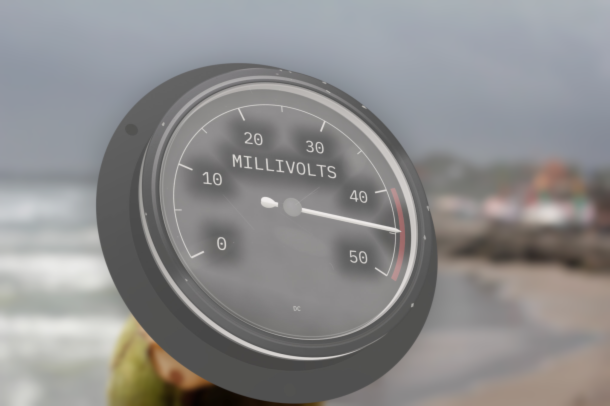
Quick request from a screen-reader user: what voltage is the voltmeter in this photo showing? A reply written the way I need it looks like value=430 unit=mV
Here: value=45 unit=mV
